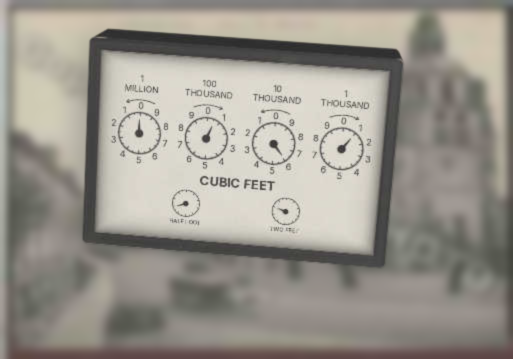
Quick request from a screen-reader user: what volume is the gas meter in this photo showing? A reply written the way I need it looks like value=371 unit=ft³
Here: value=6100 unit=ft³
